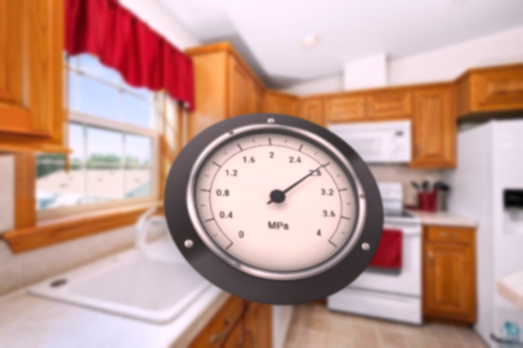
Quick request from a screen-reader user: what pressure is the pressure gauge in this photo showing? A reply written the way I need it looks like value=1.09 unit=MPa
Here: value=2.8 unit=MPa
